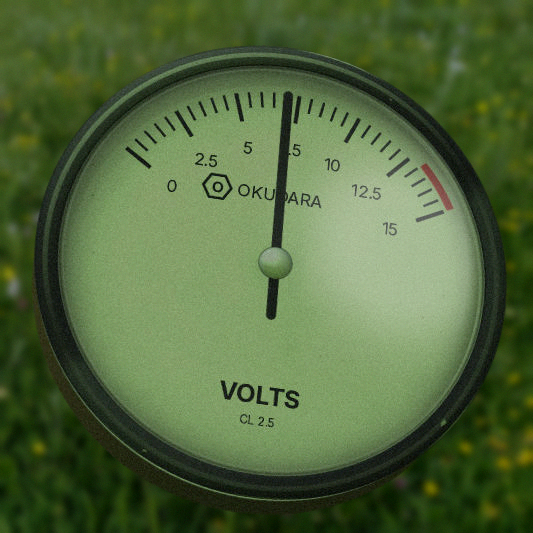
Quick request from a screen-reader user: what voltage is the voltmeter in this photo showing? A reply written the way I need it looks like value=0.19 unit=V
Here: value=7 unit=V
